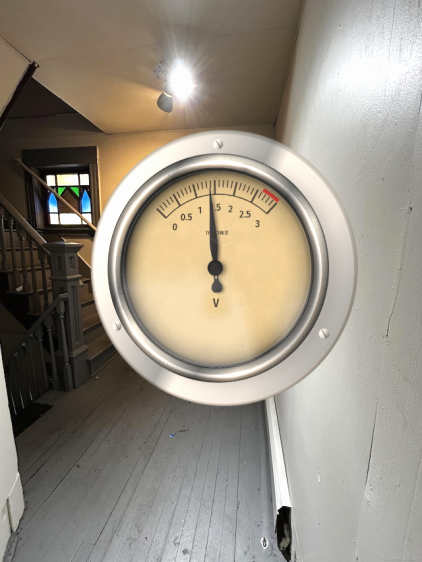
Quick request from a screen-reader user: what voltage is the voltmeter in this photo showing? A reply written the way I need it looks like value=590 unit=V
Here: value=1.4 unit=V
